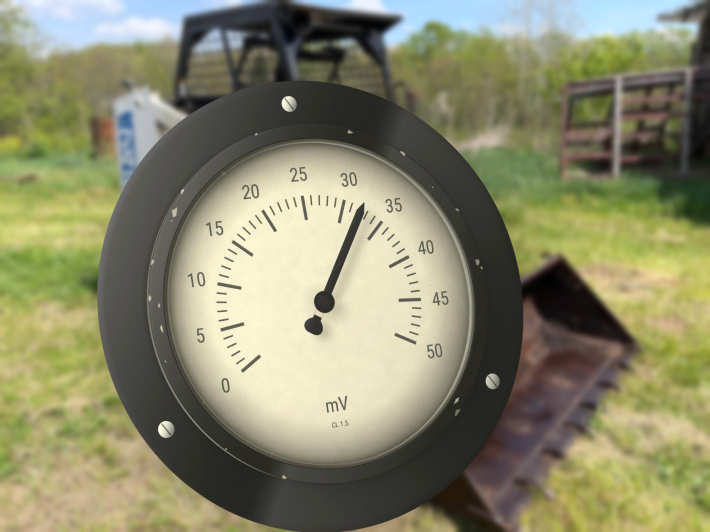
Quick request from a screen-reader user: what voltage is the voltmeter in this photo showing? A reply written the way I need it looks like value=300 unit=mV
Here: value=32 unit=mV
